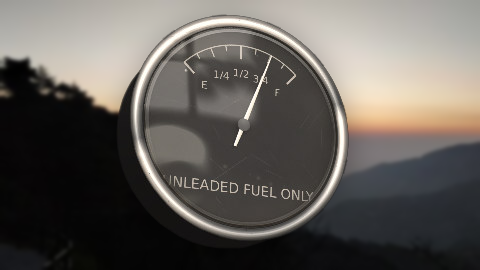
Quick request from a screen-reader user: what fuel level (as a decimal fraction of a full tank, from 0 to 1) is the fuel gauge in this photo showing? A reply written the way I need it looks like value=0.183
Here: value=0.75
